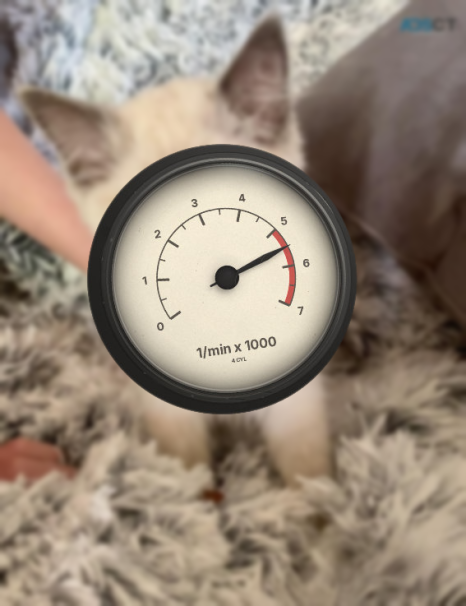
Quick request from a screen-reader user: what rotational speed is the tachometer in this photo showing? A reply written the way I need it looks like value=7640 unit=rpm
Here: value=5500 unit=rpm
